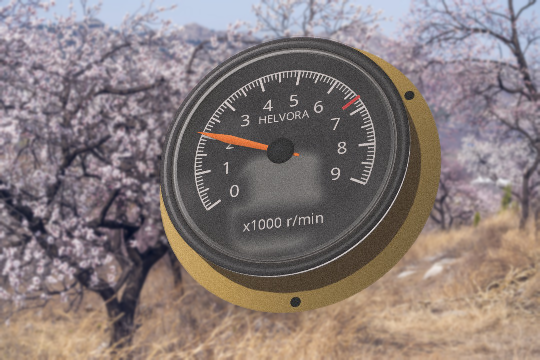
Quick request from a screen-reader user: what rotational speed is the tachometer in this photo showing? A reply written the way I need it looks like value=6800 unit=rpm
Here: value=2000 unit=rpm
